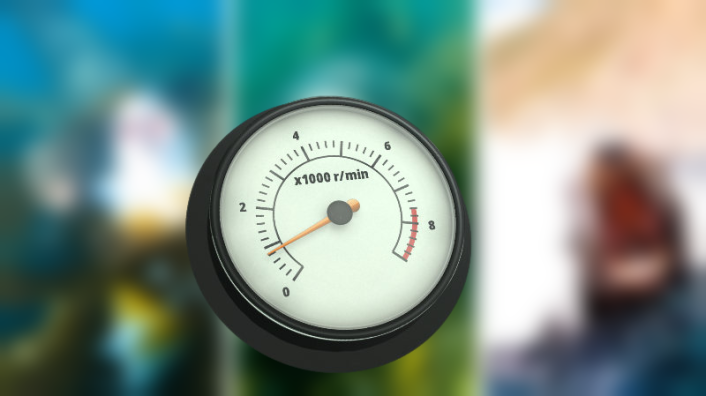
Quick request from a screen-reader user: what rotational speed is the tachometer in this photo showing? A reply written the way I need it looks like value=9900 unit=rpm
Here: value=800 unit=rpm
